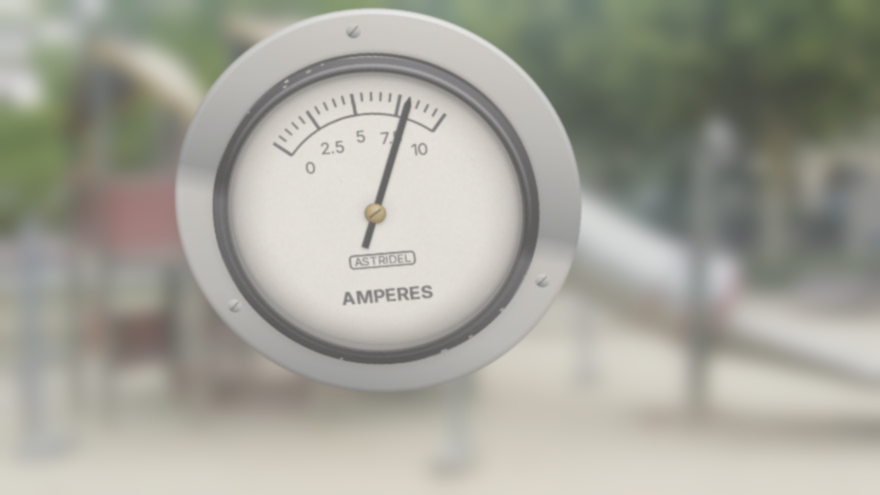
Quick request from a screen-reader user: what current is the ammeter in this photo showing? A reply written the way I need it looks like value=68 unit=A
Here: value=8 unit=A
